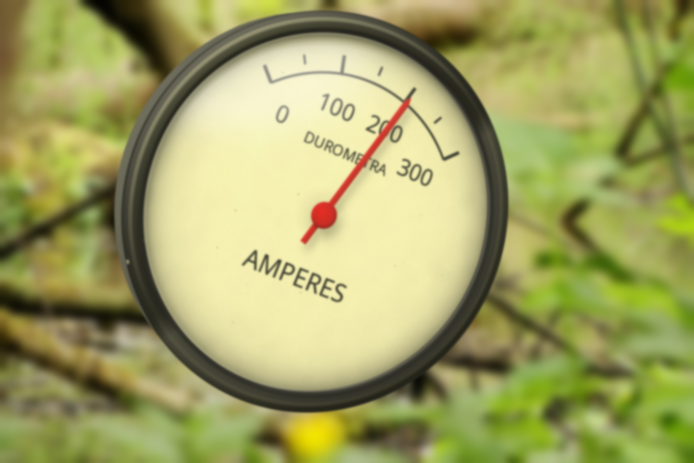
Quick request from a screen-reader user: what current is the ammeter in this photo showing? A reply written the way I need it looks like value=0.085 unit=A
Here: value=200 unit=A
